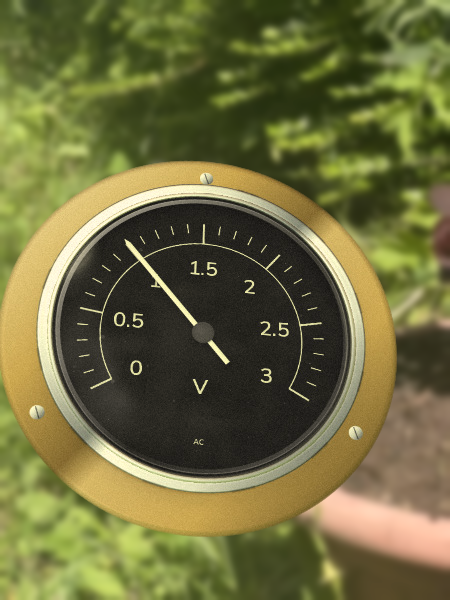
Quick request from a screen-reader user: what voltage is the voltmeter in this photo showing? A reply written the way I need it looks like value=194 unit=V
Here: value=1 unit=V
